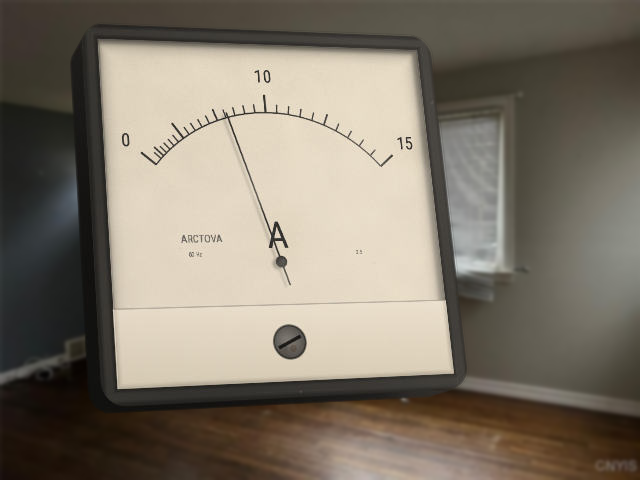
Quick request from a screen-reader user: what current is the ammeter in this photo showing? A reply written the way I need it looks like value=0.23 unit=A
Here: value=8 unit=A
